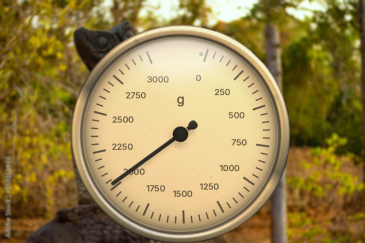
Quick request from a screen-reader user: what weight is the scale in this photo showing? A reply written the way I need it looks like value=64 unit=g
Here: value=2025 unit=g
